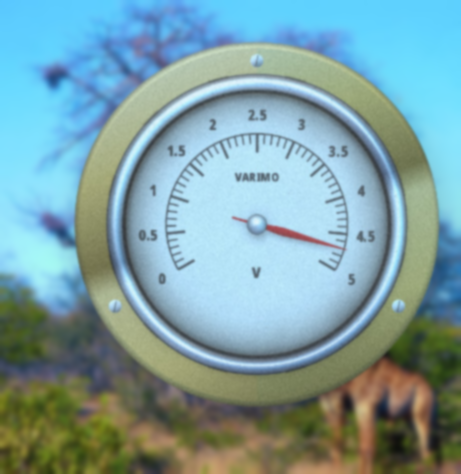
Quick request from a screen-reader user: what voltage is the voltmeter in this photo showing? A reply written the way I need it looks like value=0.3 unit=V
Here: value=4.7 unit=V
